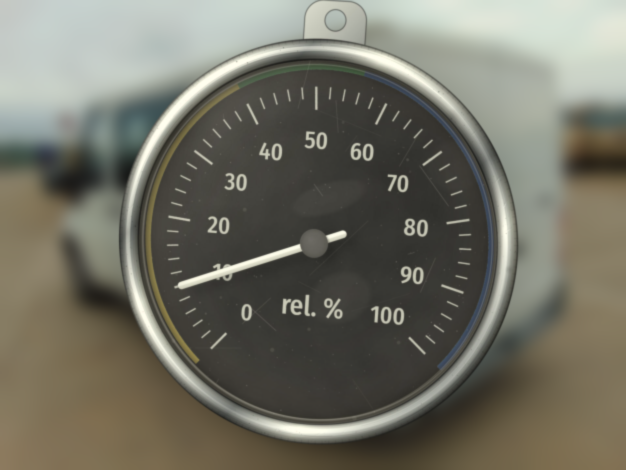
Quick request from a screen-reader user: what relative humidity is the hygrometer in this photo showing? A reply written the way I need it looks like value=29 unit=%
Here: value=10 unit=%
